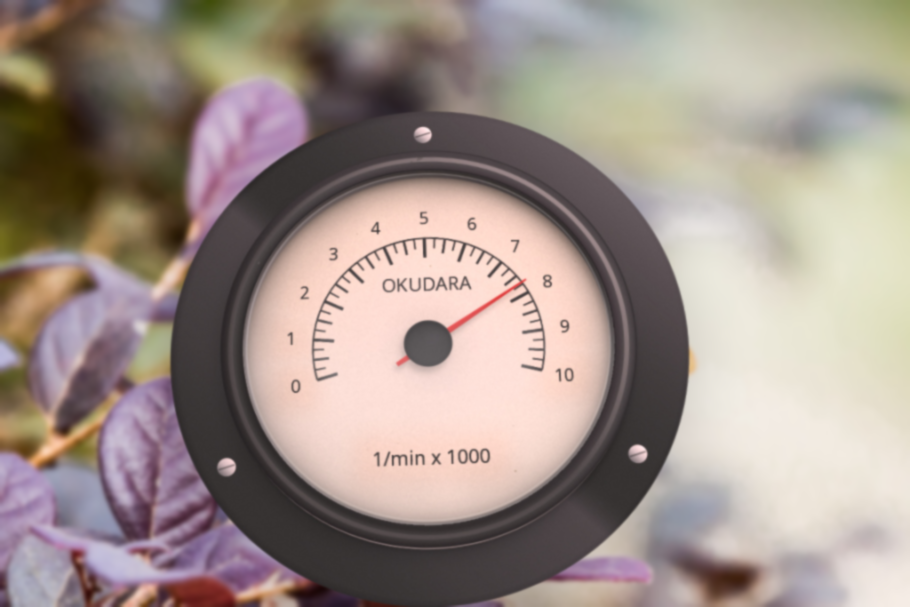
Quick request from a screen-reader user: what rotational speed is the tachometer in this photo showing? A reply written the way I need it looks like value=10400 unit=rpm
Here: value=7750 unit=rpm
